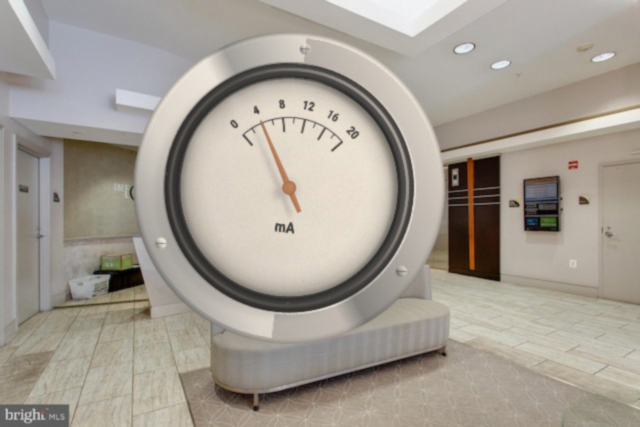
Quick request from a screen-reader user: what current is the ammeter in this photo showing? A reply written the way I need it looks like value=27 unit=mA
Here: value=4 unit=mA
